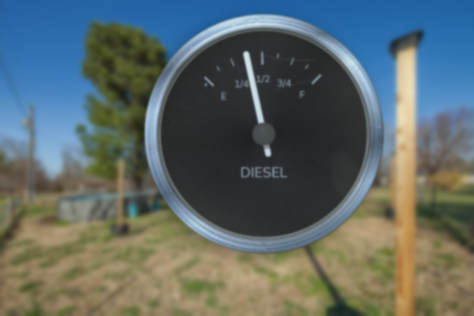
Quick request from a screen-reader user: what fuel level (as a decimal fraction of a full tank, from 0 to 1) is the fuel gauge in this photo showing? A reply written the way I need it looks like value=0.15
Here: value=0.375
